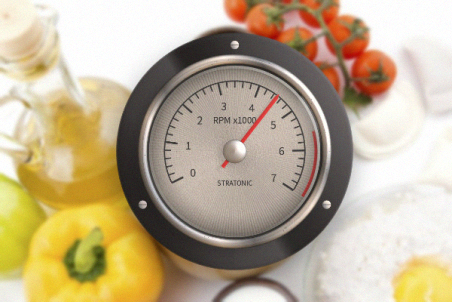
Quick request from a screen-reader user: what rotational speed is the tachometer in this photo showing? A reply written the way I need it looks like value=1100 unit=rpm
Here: value=4500 unit=rpm
